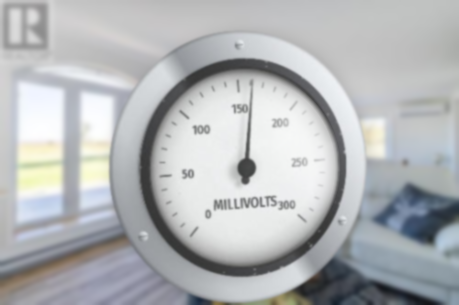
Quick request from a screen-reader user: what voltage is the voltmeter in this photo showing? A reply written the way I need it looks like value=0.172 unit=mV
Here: value=160 unit=mV
